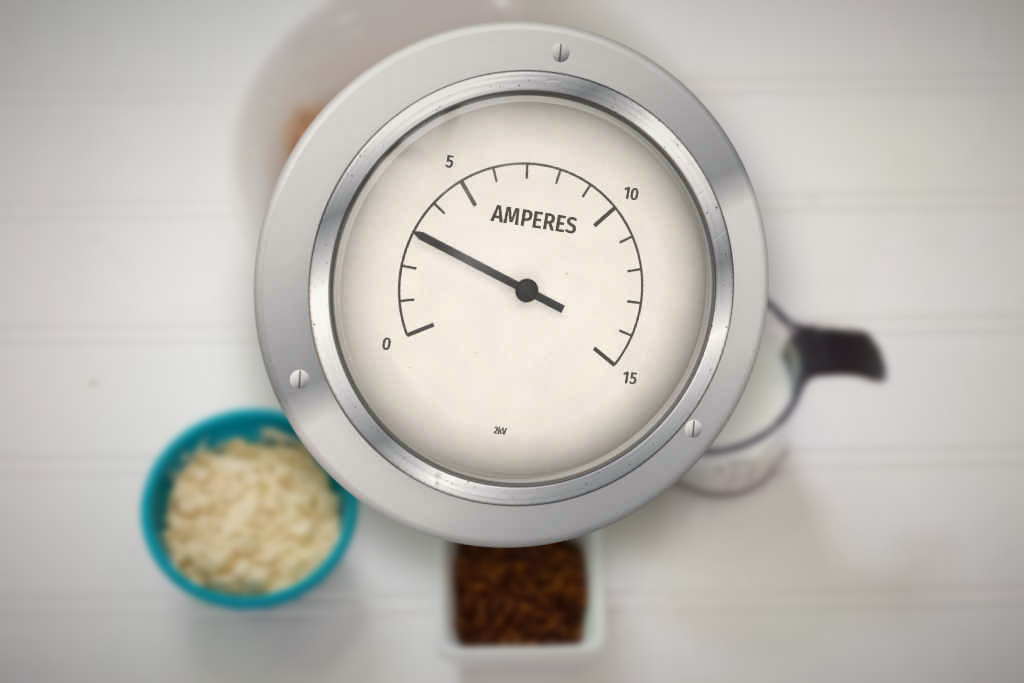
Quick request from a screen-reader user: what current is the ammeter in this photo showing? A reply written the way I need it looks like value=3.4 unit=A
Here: value=3 unit=A
